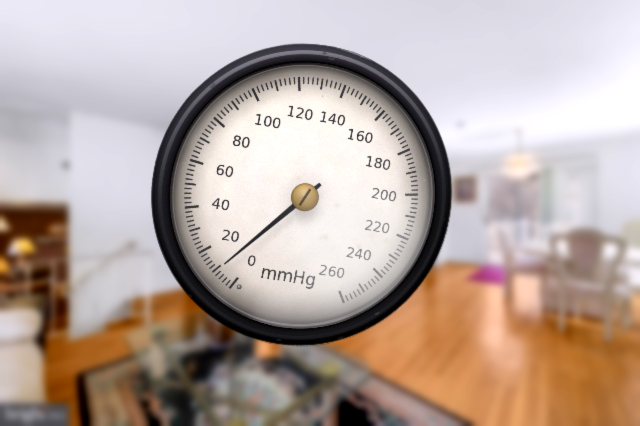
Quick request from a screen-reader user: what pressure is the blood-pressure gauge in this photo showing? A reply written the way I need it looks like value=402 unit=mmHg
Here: value=10 unit=mmHg
